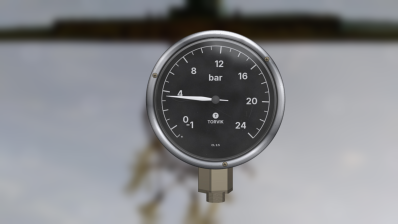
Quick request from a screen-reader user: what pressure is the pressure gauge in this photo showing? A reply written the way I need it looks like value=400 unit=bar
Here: value=3.5 unit=bar
